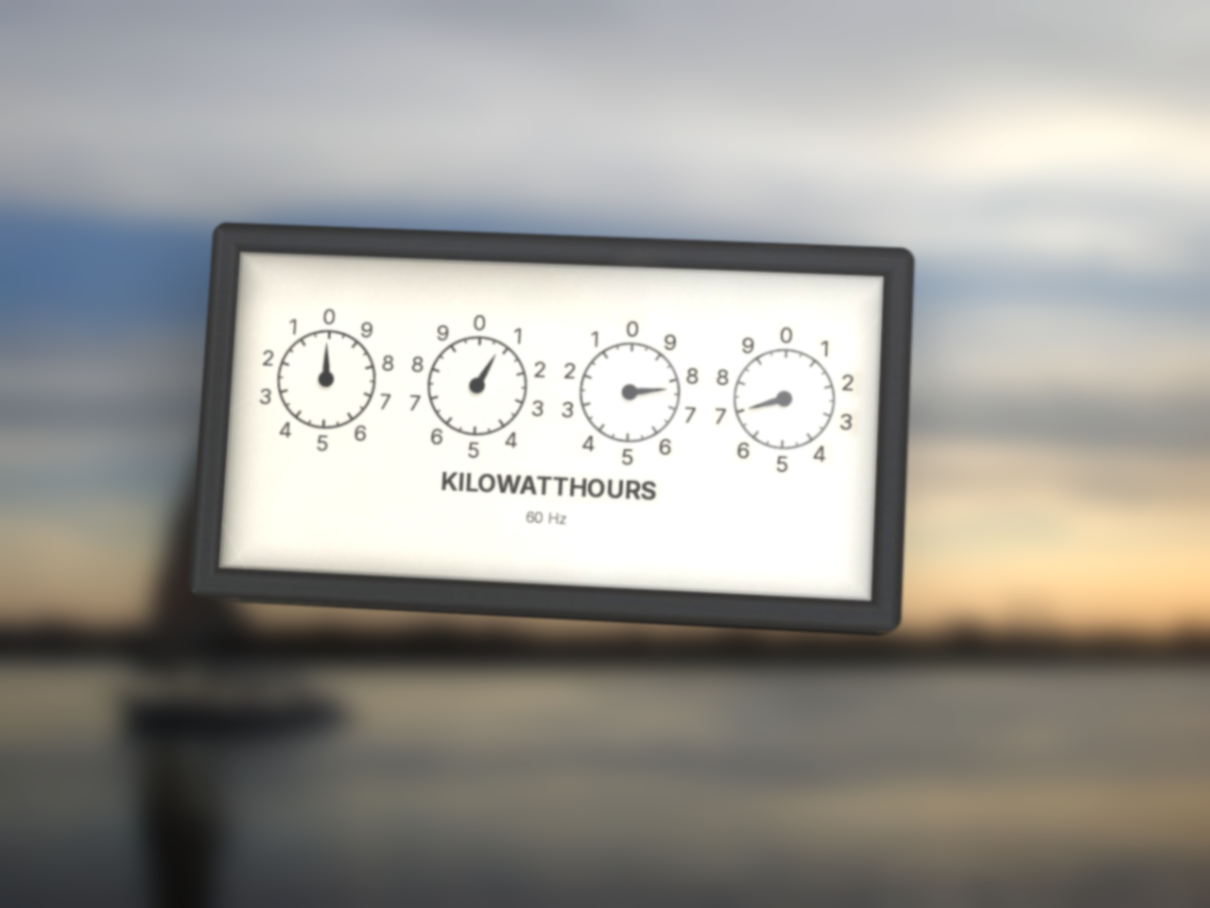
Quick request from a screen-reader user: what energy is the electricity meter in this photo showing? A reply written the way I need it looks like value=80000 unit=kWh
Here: value=77 unit=kWh
